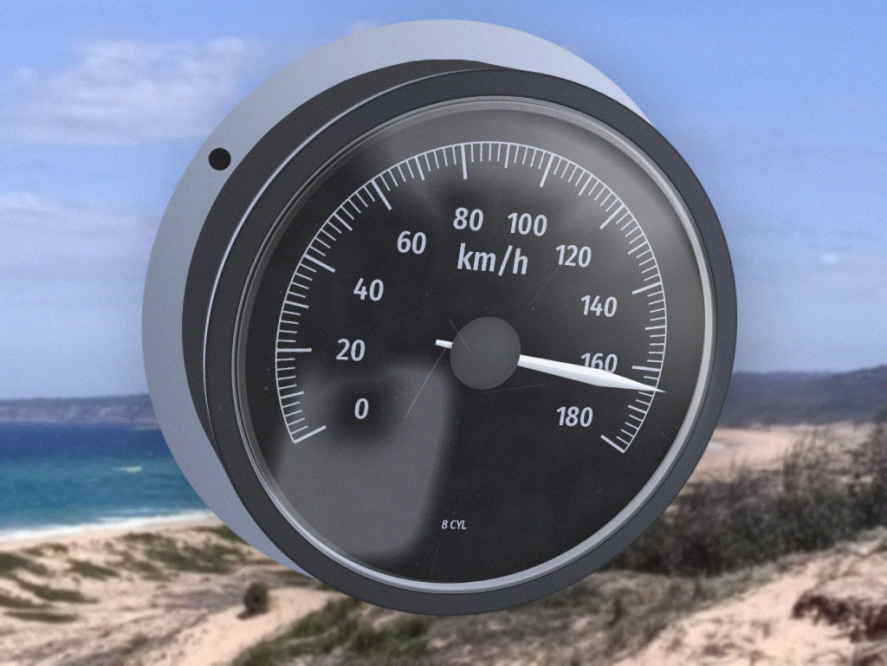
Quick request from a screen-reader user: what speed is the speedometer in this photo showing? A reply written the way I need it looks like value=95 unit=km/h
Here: value=164 unit=km/h
